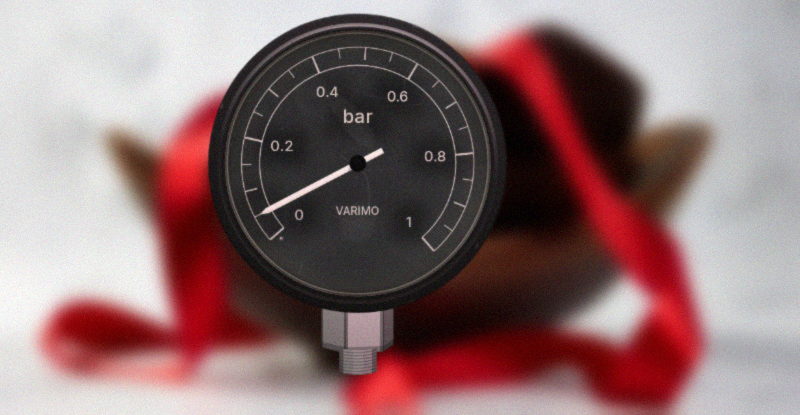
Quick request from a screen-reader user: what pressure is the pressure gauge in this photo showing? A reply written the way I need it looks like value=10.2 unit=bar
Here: value=0.05 unit=bar
